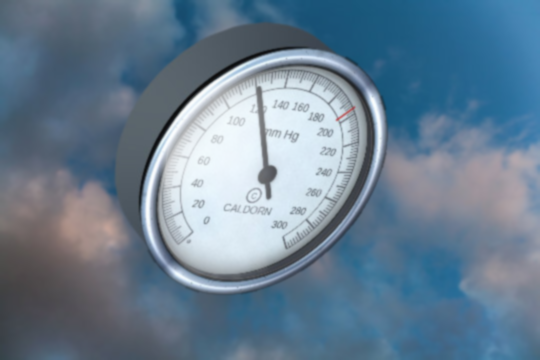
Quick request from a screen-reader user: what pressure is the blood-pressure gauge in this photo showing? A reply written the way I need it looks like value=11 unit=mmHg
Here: value=120 unit=mmHg
